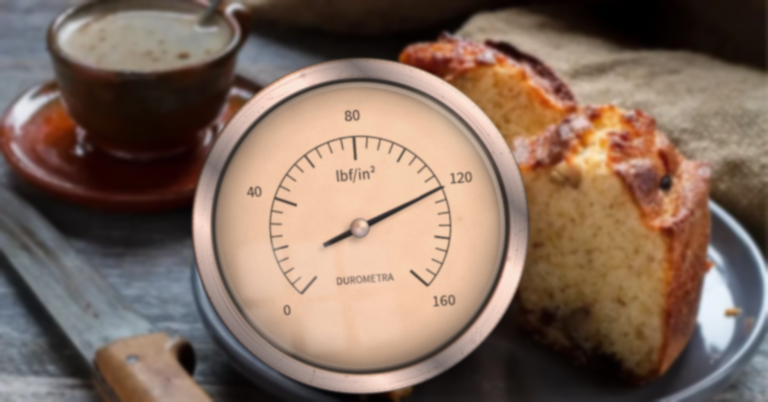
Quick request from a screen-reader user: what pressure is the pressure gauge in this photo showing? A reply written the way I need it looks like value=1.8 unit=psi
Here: value=120 unit=psi
